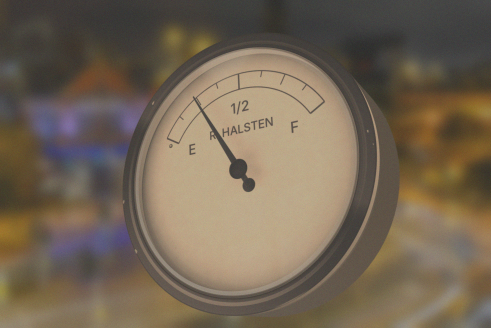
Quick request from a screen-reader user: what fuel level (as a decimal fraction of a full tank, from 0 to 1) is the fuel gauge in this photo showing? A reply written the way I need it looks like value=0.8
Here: value=0.25
